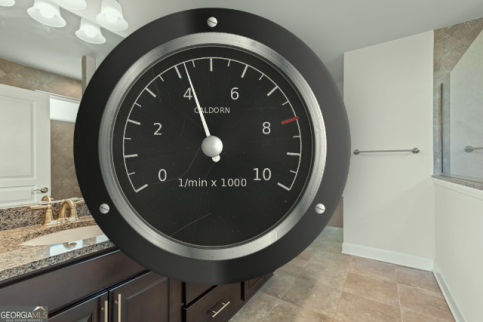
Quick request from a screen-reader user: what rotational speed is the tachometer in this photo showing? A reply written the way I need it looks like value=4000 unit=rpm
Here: value=4250 unit=rpm
